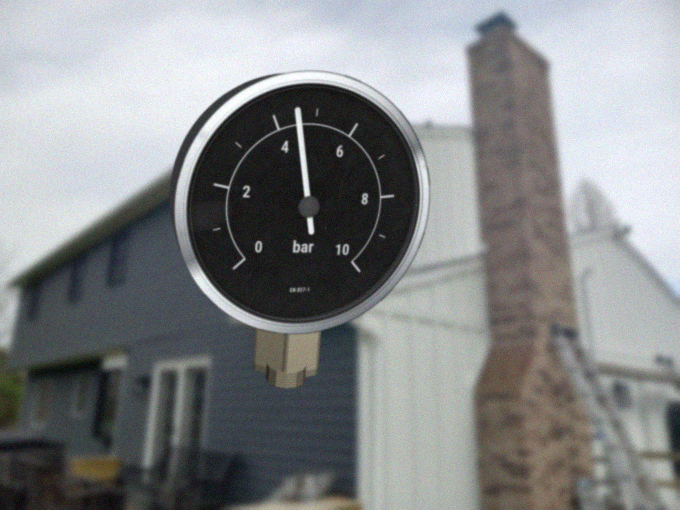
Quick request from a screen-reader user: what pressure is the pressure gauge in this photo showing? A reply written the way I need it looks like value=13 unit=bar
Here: value=4.5 unit=bar
